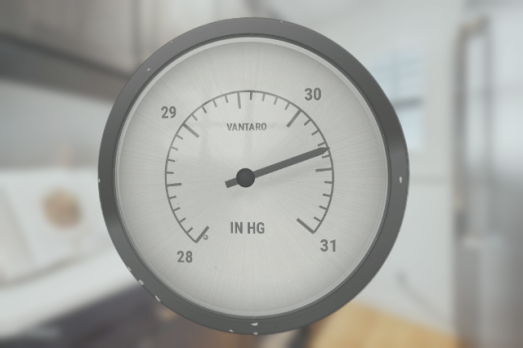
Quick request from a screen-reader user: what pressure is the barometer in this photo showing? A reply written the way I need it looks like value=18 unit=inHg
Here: value=30.35 unit=inHg
